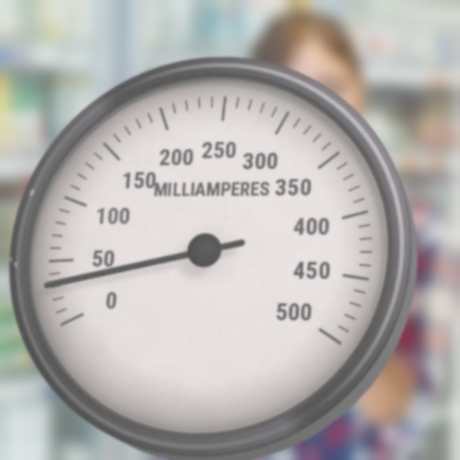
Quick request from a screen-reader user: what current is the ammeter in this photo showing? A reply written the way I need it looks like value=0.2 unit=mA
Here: value=30 unit=mA
